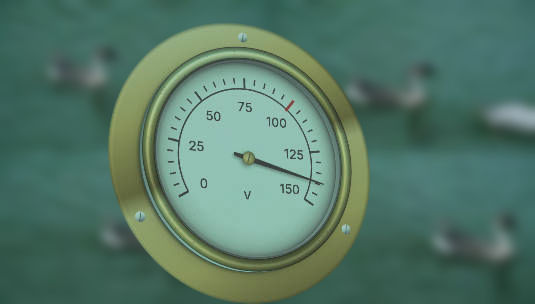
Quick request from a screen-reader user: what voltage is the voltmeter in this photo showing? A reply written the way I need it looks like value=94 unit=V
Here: value=140 unit=V
